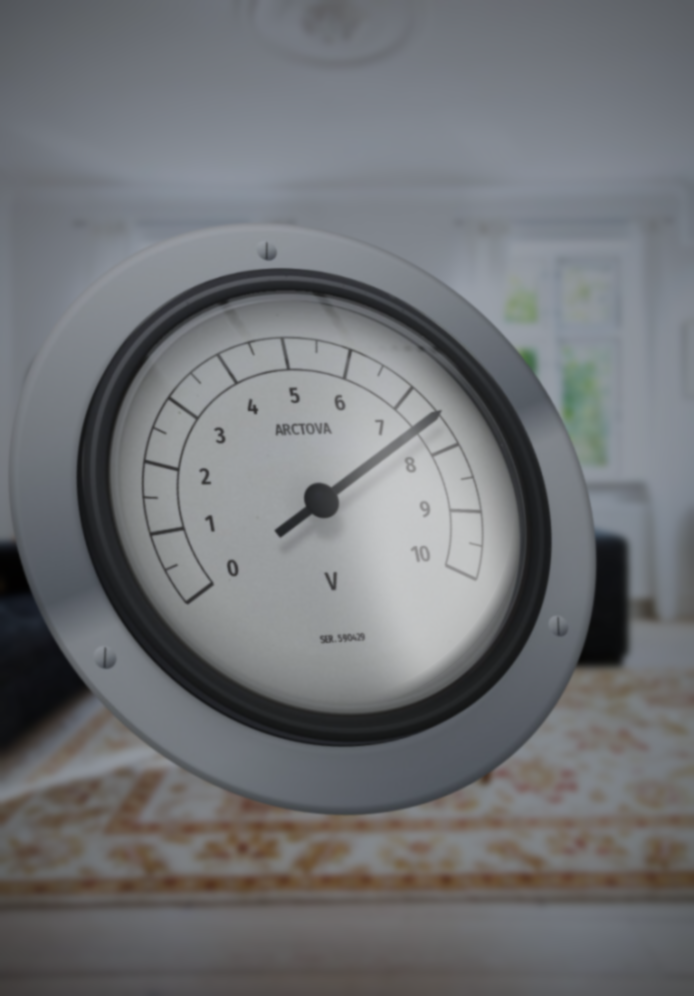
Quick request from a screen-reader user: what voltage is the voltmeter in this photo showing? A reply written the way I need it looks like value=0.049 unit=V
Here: value=7.5 unit=V
